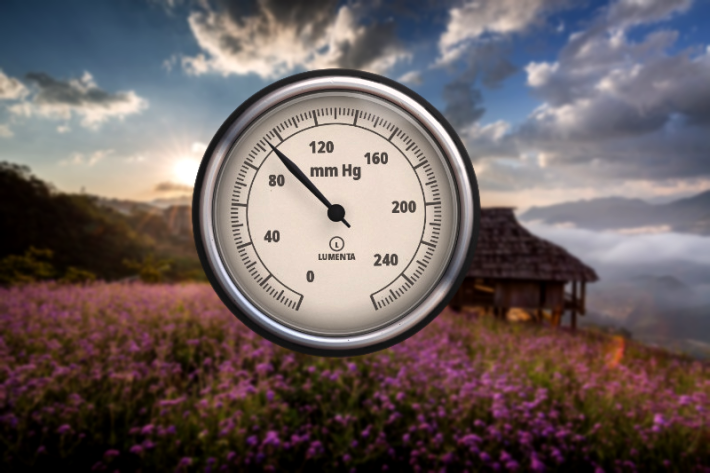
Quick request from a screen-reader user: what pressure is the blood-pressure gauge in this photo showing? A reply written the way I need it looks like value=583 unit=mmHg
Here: value=94 unit=mmHg
